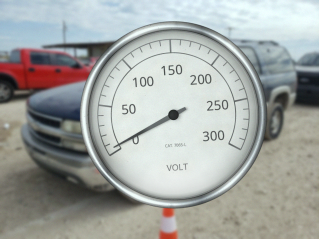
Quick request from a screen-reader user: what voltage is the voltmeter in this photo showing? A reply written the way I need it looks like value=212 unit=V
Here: value=5 unit=V
